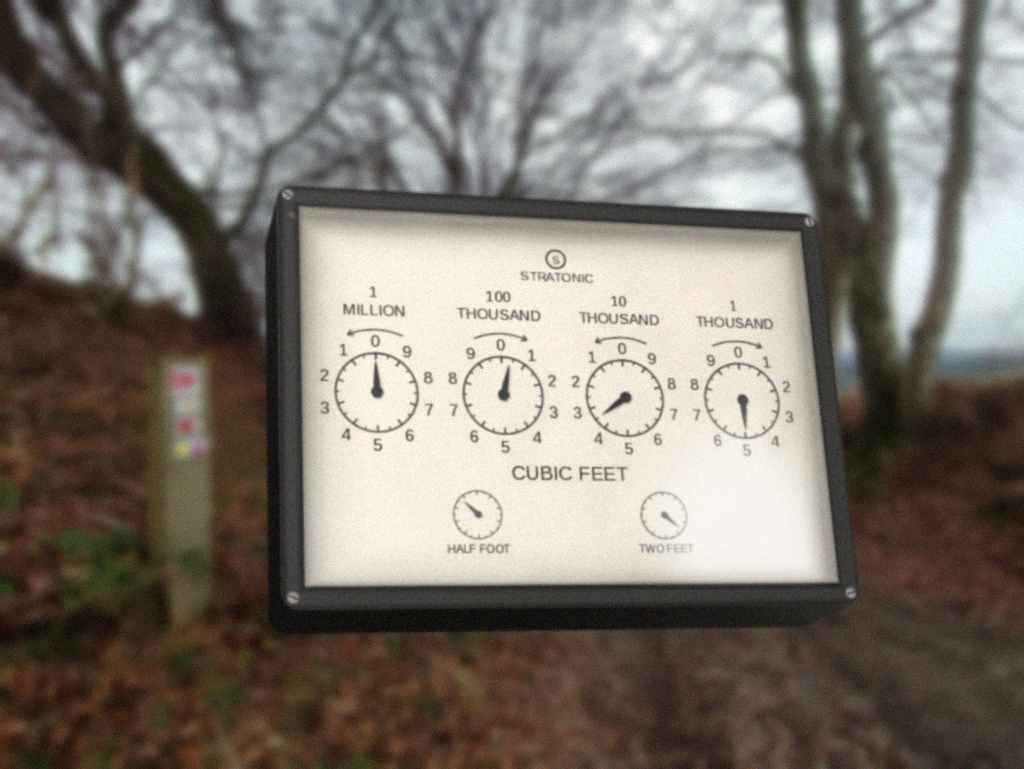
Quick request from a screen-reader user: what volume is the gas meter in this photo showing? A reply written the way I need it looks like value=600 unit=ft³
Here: value=3500 unit=ft³
